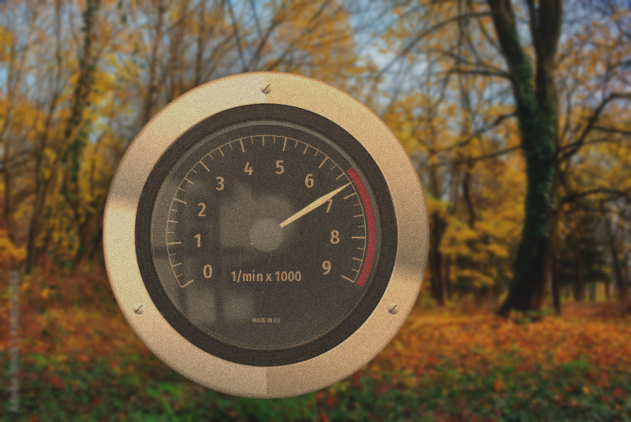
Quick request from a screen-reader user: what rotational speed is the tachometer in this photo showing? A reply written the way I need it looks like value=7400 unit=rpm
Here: value=6750 unit=rpm
